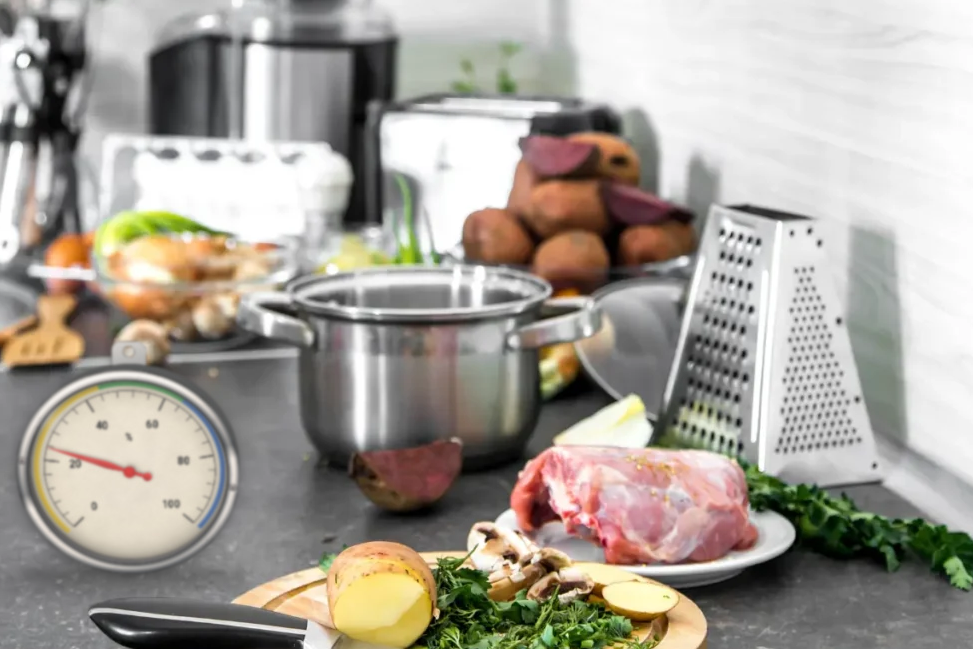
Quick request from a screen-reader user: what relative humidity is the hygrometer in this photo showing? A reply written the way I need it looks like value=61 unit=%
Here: value=24 unit=%
